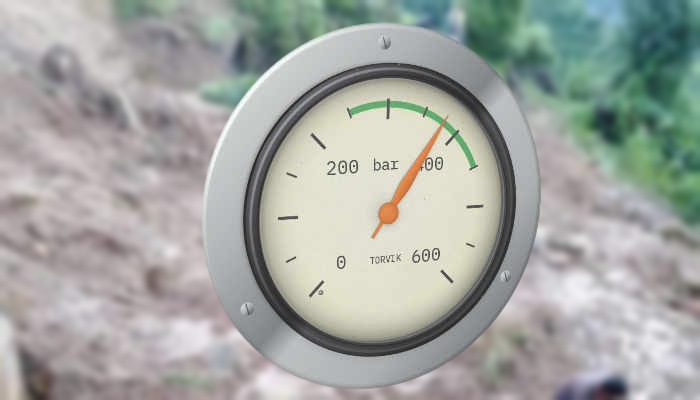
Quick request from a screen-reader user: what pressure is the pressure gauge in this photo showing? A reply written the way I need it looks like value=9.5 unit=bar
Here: value=375 unit=bar
